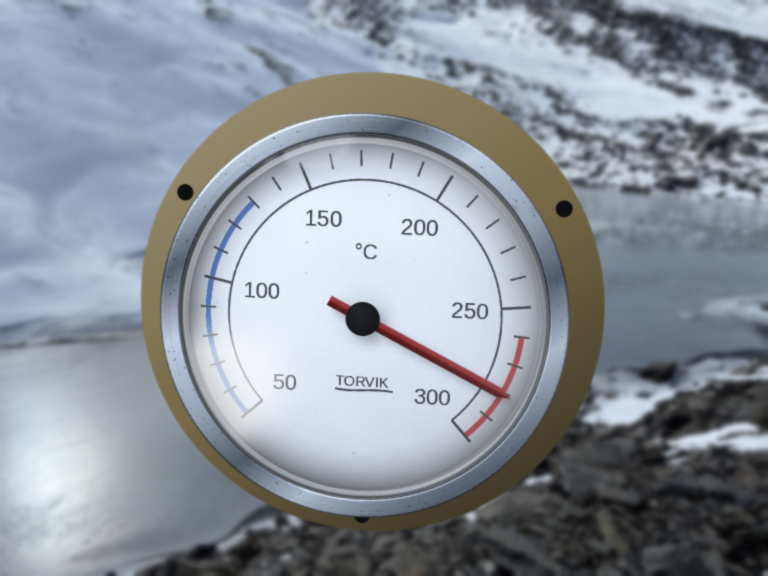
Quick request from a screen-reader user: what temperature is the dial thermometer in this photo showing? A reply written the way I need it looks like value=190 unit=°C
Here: value=280 unit=°C
